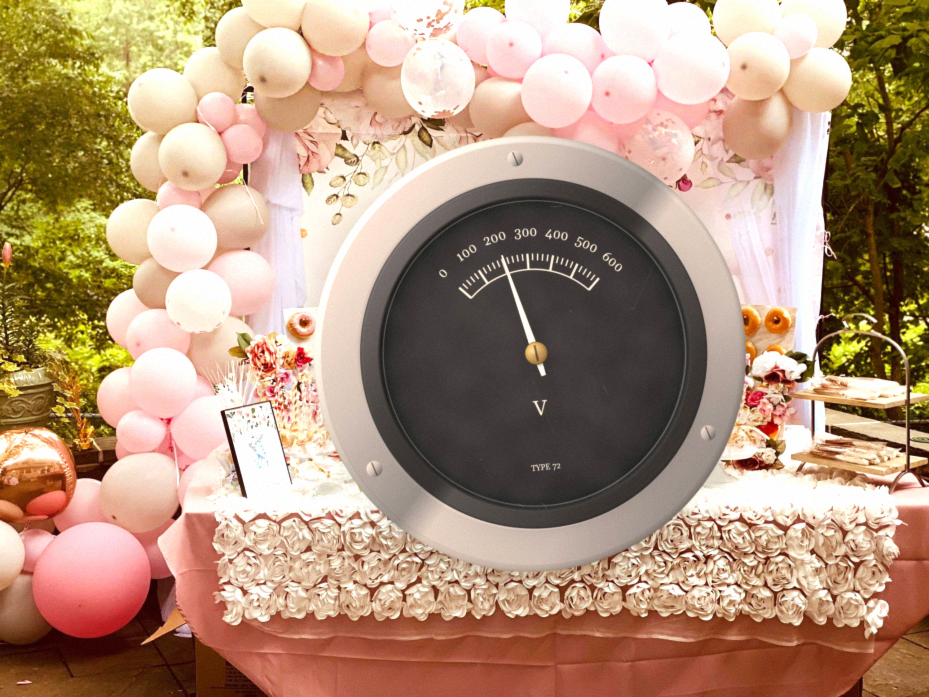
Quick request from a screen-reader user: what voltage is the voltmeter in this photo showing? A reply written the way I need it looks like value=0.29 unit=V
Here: value=200 unit=V
